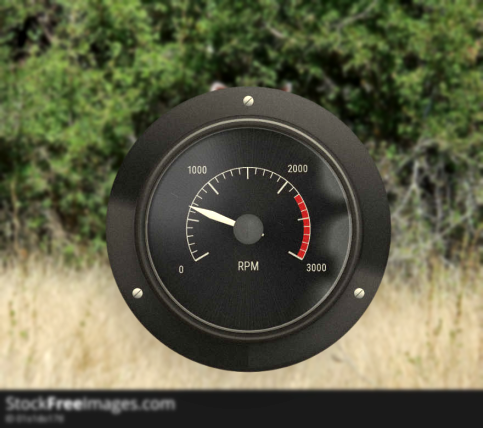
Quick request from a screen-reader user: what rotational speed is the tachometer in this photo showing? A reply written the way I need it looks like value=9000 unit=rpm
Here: value=650 unit=rpm
